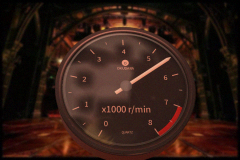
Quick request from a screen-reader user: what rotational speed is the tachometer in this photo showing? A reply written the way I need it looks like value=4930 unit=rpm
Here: value=5500 unit=rpm
